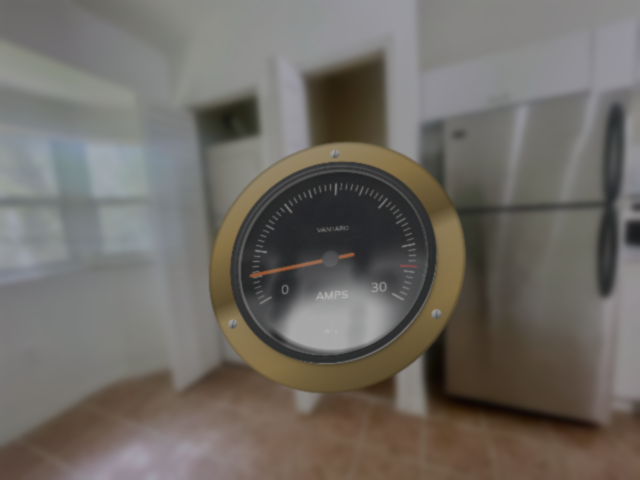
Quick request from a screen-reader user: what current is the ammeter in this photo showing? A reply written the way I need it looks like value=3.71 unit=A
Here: value=2.5 unit=A
